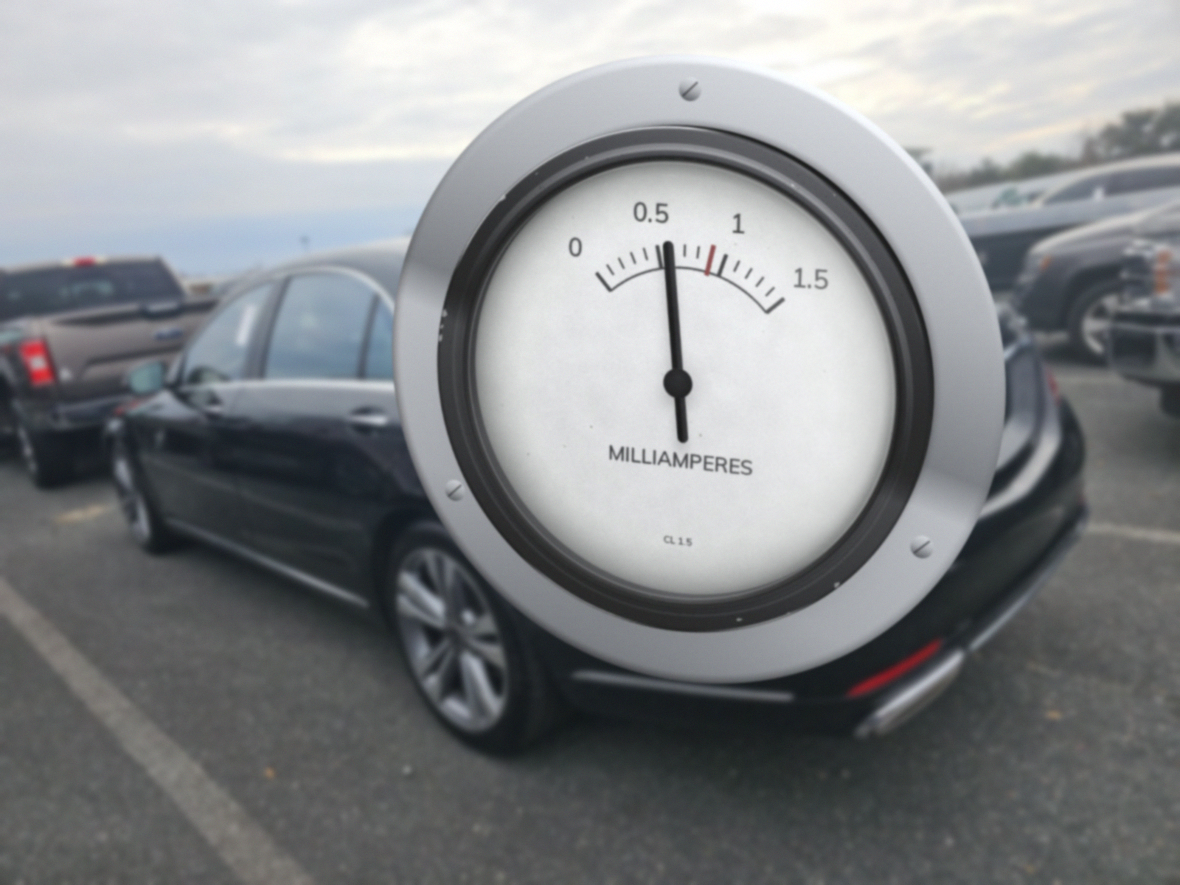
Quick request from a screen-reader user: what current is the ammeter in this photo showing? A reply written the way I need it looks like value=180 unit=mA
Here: value=0.6 unit=mA
